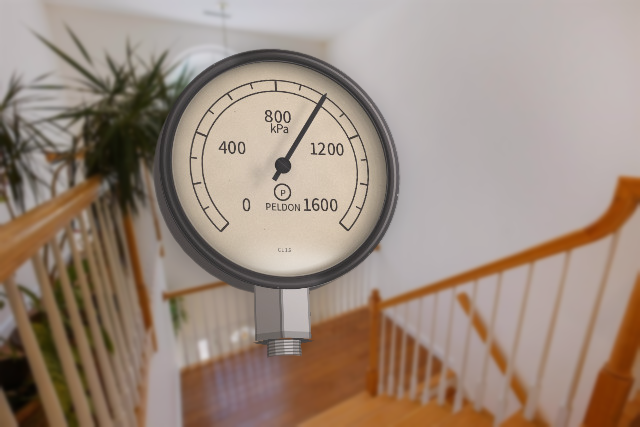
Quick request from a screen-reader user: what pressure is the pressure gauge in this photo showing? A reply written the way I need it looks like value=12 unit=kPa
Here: value=1000 unit=kPa
